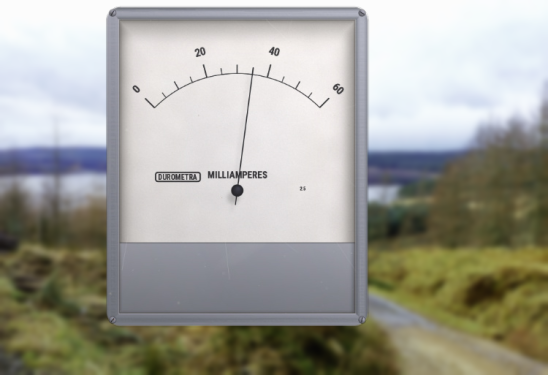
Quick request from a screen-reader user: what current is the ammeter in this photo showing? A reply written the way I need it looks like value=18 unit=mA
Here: value=35 unit=mA
